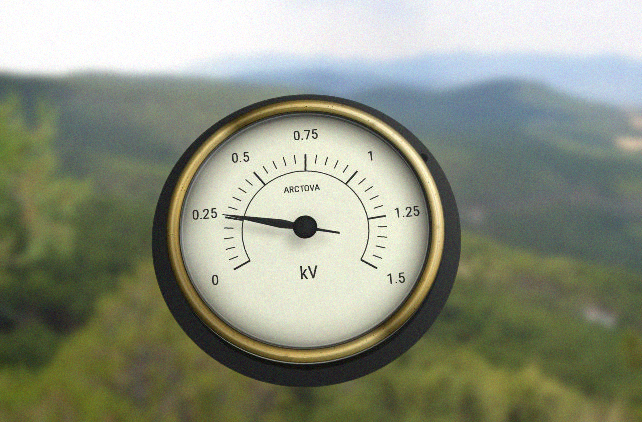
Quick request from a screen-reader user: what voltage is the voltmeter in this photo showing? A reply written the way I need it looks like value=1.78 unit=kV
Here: value=0.25 unit=kV
